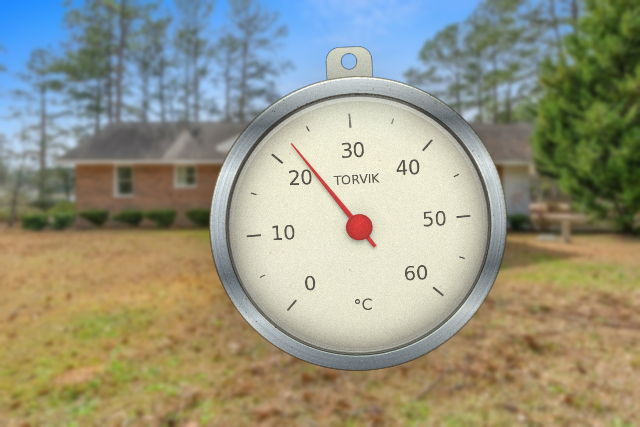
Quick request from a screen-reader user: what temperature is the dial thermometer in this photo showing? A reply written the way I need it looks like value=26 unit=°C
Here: value=22.5 unit=°C
